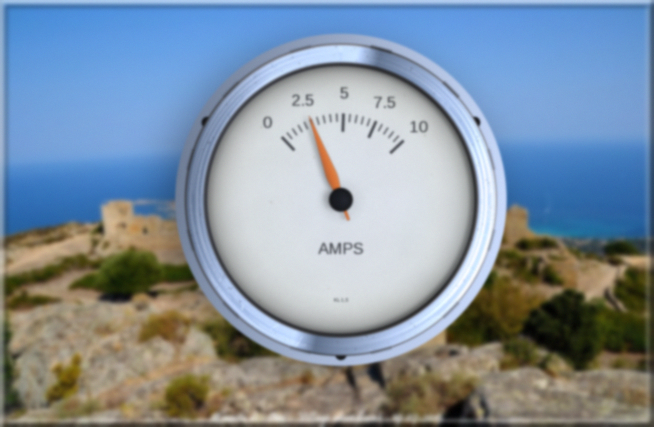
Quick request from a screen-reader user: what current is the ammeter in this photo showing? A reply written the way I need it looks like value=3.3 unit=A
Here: value=2.5 unit=A
